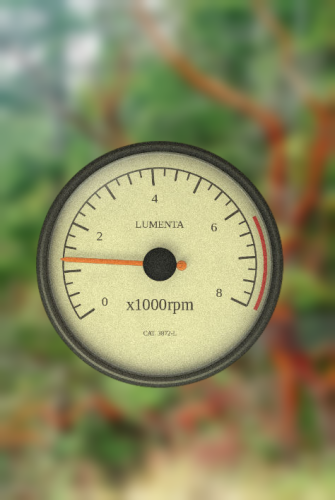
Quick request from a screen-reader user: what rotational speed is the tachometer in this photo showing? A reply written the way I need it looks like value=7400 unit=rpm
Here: value=1250 unit=rpm
